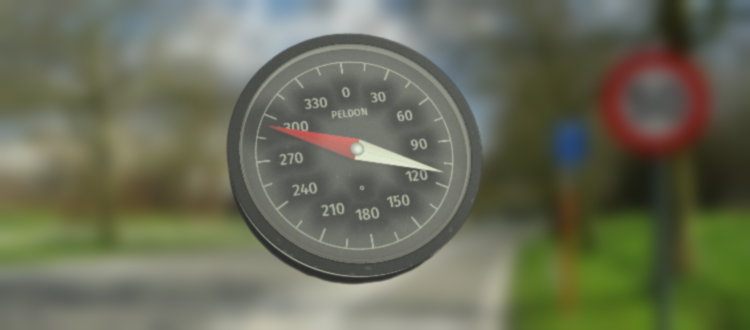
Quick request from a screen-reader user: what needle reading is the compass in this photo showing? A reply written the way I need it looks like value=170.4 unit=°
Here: value=292.5 unit=°
